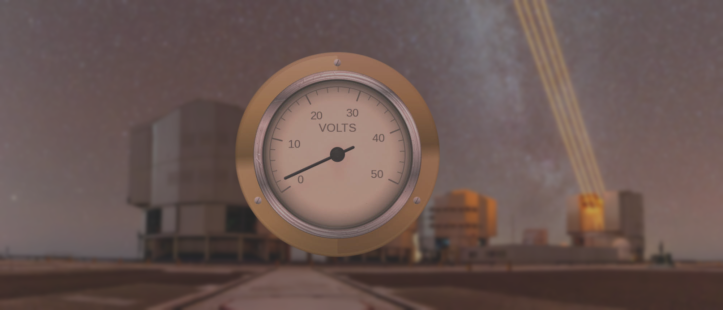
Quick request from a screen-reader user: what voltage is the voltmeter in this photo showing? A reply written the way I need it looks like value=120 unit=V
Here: value=2 unit=V
